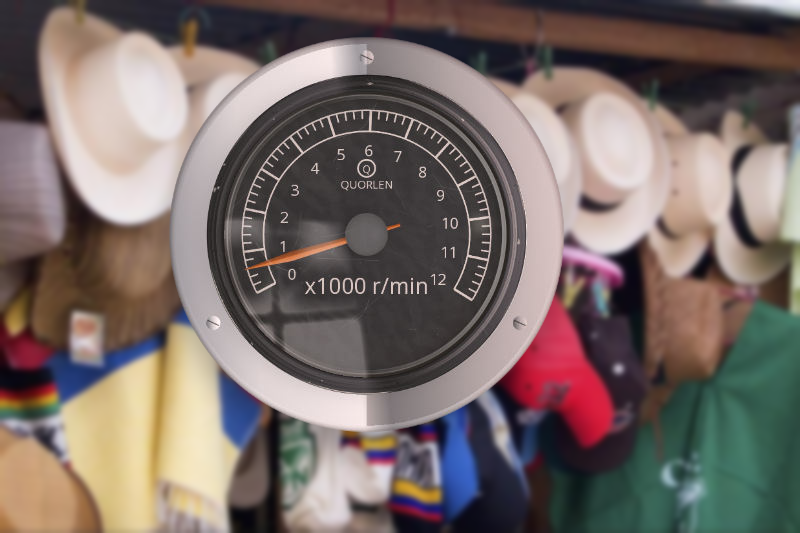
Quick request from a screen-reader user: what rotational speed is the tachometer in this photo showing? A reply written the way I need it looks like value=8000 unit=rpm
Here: value=600 unit=rpm
